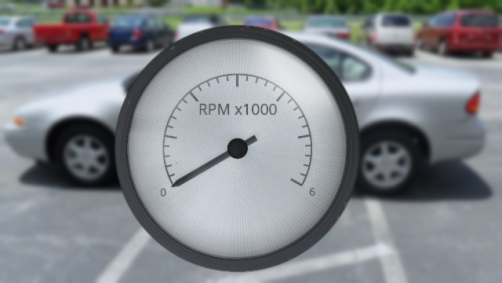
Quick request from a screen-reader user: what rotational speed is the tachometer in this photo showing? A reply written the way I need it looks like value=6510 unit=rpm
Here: value=0 unit=rpm
